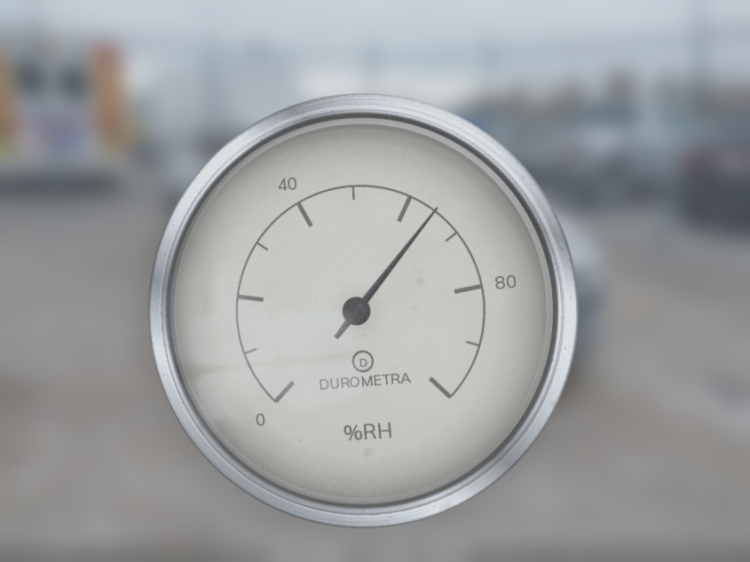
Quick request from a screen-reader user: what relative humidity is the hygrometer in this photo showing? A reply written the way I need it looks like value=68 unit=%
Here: value=65 unit=%
